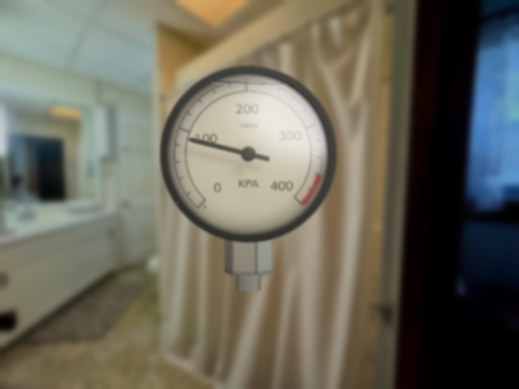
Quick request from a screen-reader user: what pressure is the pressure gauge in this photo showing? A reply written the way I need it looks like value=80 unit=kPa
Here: value=90 unit=kPa
